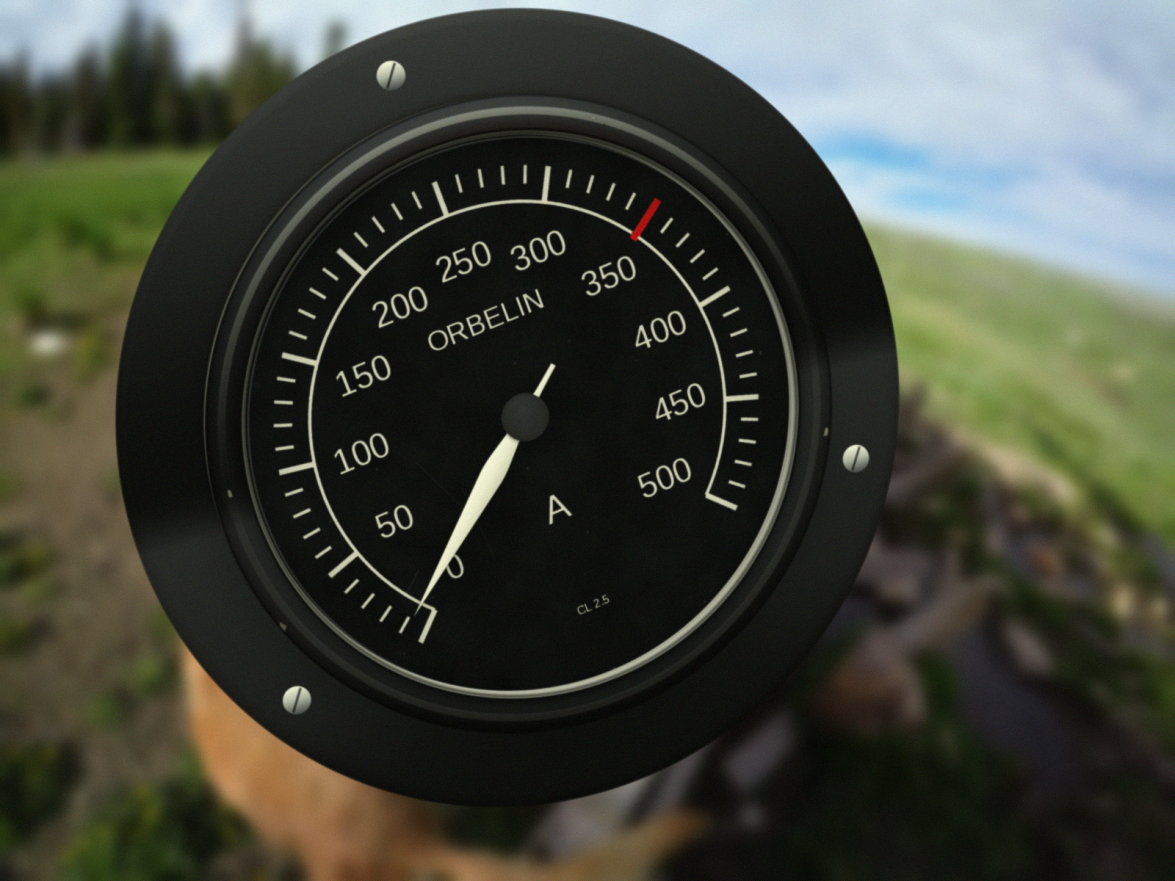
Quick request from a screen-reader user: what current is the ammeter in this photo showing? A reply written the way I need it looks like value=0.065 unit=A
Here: value=10 unit=A
